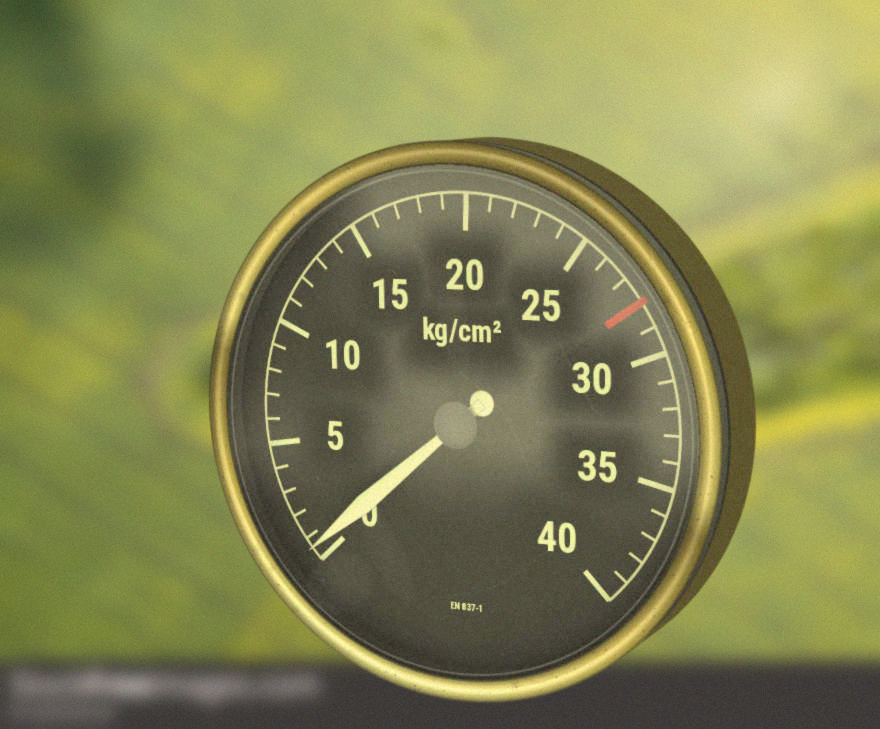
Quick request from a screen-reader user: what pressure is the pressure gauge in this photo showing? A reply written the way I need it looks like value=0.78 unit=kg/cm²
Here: value=0.5 unit=kg/cm²
